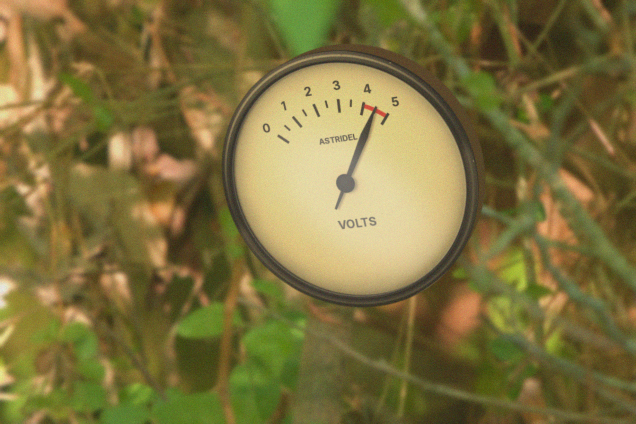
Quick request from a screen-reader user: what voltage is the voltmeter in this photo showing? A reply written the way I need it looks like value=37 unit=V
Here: value=4.5 unit=V
